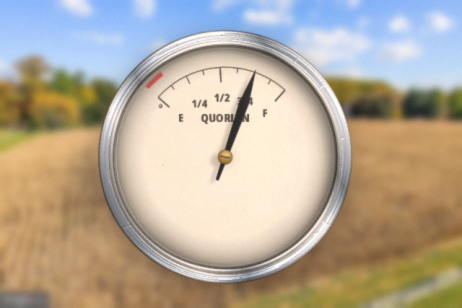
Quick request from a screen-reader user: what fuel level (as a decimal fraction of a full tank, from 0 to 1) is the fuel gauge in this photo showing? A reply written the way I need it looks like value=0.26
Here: value=0.75
